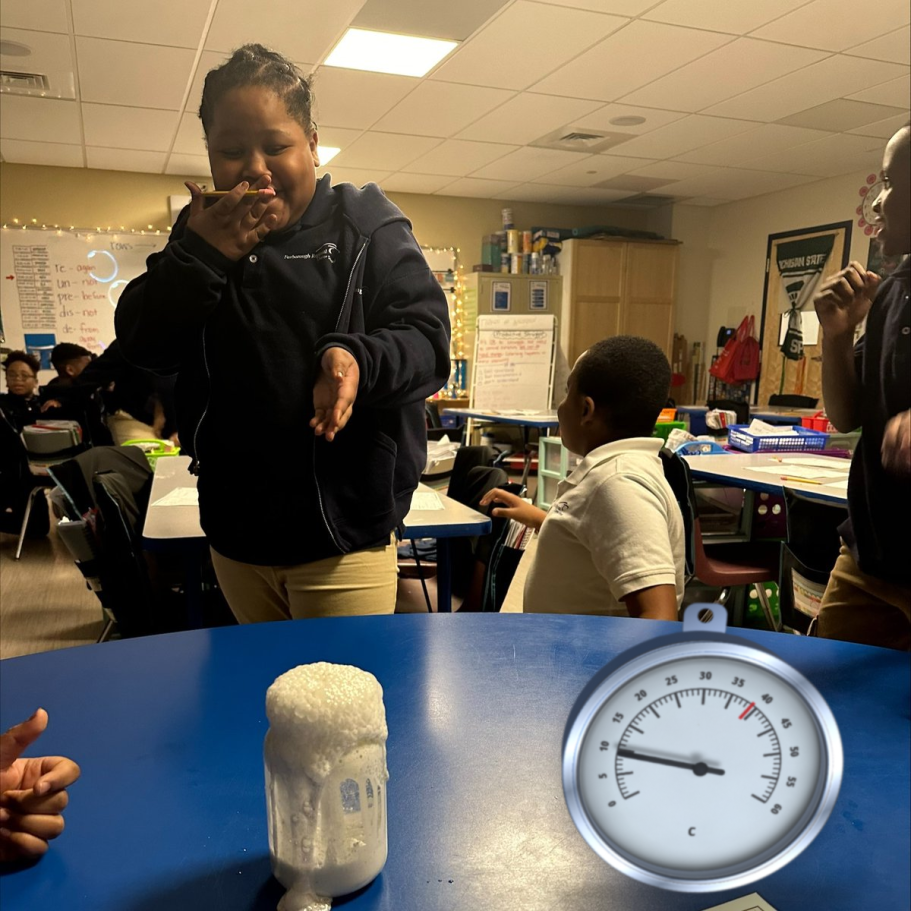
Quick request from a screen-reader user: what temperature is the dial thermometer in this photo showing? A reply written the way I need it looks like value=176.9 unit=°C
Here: value=10 unit=°C
